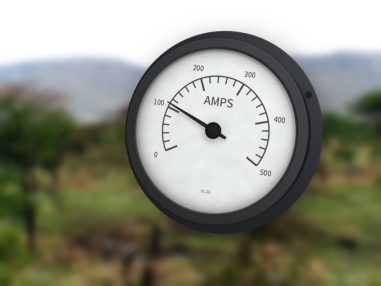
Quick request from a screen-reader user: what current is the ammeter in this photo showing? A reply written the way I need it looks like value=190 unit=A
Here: value=110 unit=A
